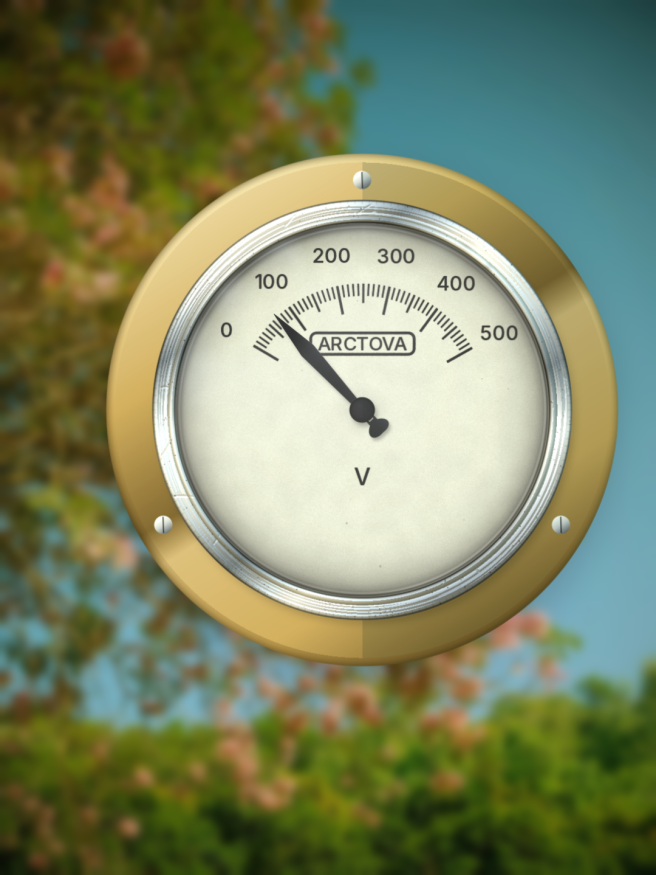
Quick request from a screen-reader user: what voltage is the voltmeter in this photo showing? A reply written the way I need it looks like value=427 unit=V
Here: value=70 unit=V
